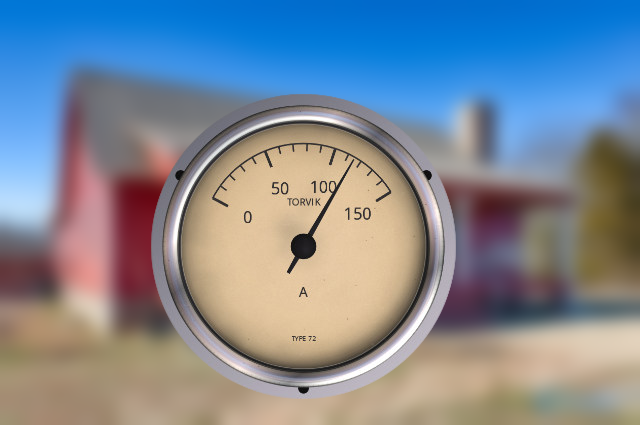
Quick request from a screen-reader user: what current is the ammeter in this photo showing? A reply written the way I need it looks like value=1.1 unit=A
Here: value=115 unit=A
